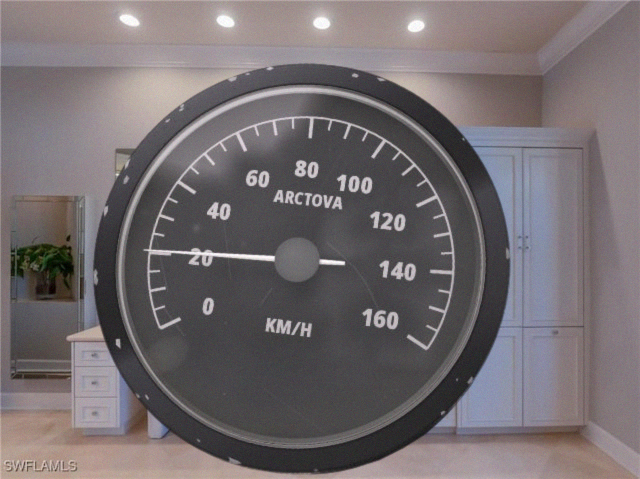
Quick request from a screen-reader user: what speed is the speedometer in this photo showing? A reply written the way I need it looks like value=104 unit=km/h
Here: value=20 unit=km/h
